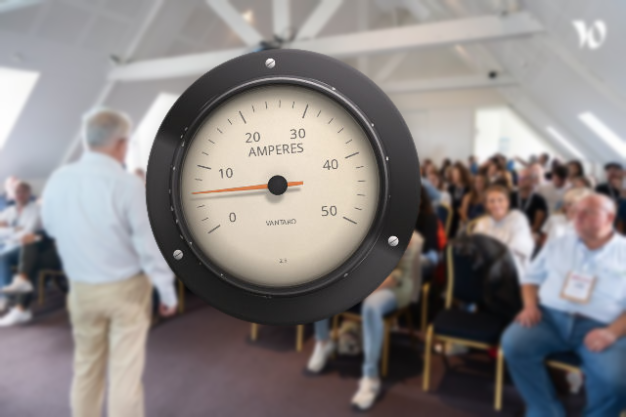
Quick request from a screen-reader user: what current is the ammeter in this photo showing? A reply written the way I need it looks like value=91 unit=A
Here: value=6 unit=A
